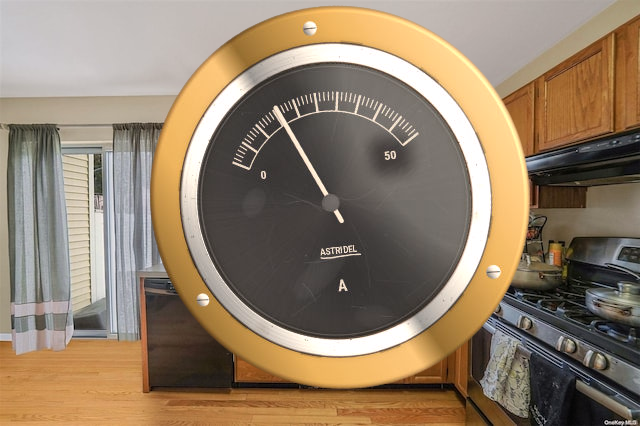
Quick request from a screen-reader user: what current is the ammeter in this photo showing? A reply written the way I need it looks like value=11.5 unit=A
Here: value=16 unit=A
